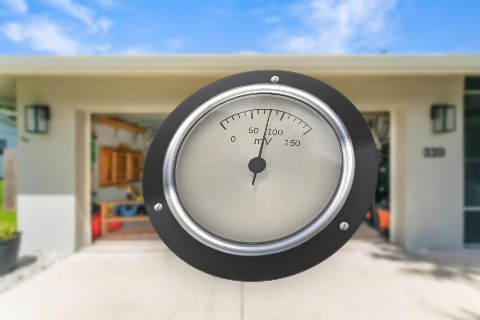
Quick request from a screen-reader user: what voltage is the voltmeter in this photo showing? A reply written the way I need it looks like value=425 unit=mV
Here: value=80 unit=mV
